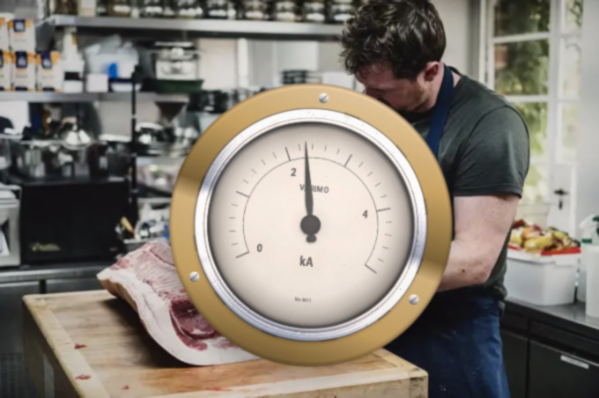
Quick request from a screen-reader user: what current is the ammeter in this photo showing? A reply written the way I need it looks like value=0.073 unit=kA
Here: value=2.3 unit=kA
